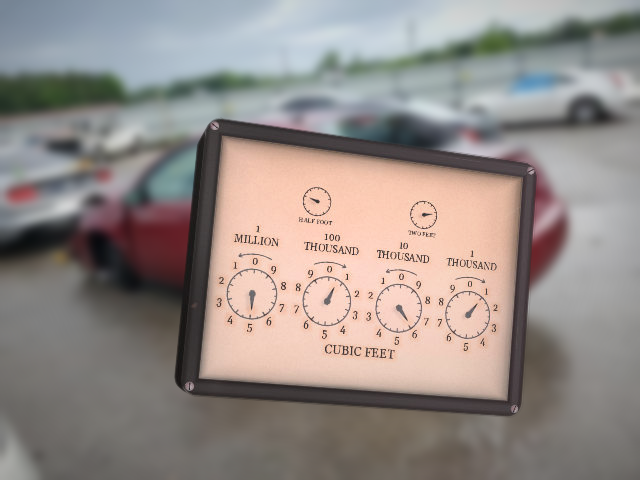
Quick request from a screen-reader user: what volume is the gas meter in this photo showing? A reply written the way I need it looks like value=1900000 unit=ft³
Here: value=506100 unit=ft³
